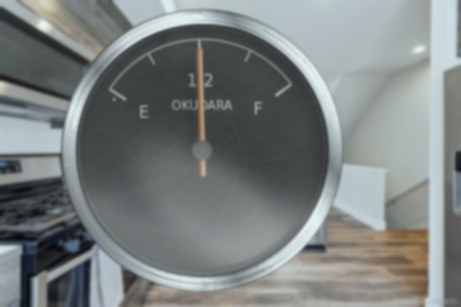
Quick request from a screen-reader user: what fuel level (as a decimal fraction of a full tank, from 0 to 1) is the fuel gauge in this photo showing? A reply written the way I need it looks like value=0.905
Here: value=0.5
